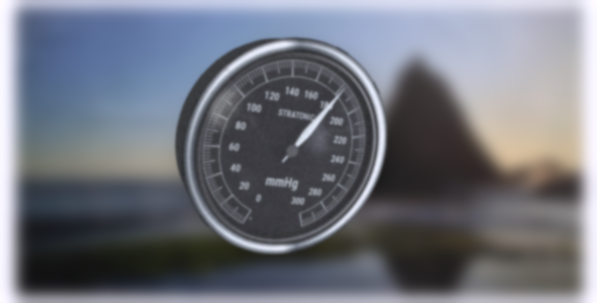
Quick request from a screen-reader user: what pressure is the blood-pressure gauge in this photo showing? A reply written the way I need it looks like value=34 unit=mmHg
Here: value=180 unit=mmHg
